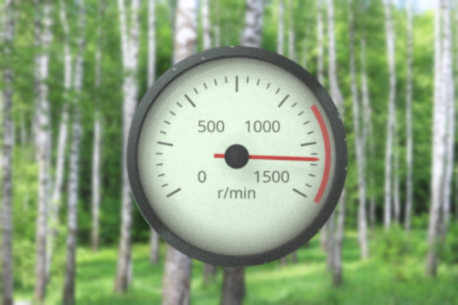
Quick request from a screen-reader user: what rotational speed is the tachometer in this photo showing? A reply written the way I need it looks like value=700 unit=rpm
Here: value=1325 unit=rpm
